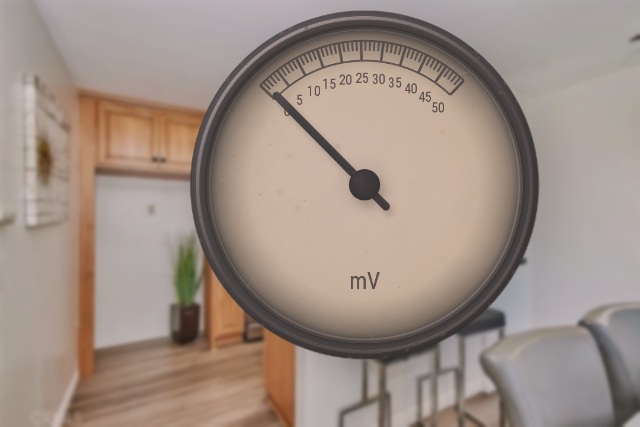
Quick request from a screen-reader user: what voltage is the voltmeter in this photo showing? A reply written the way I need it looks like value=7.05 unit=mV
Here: value=1 unit=mV
